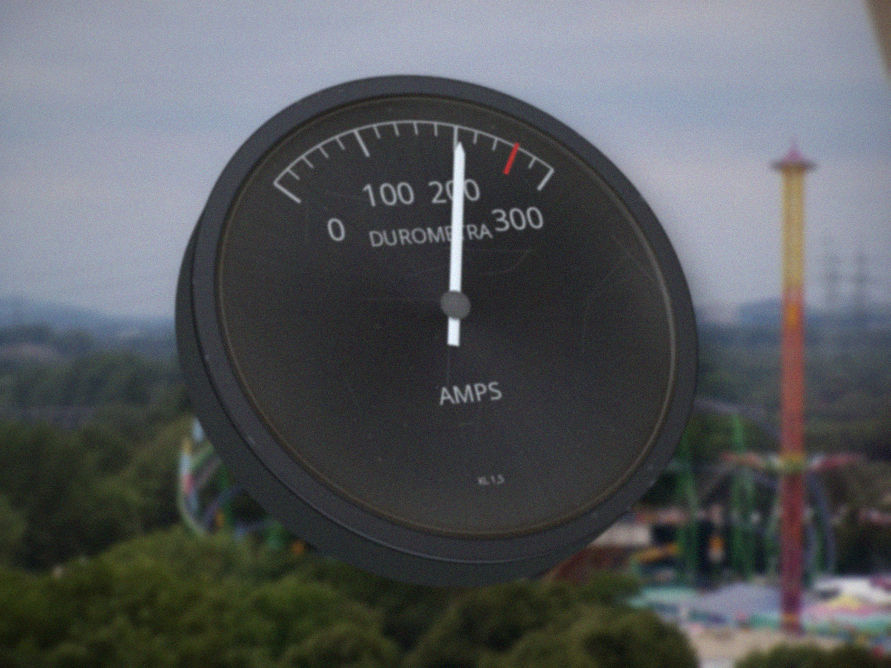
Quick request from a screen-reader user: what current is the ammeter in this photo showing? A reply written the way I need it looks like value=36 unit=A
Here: value=200 unit=A
